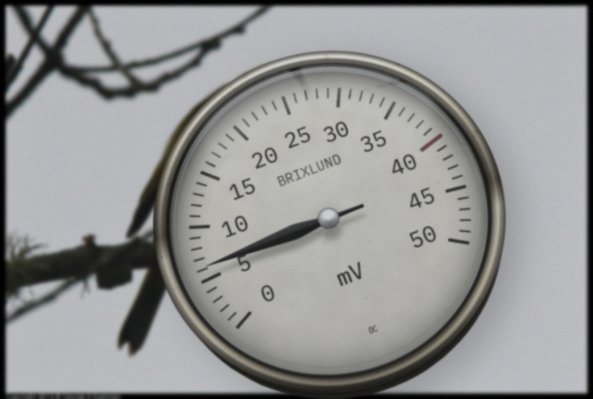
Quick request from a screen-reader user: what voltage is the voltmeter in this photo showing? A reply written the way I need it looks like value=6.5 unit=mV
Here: value=6 unit=mV
